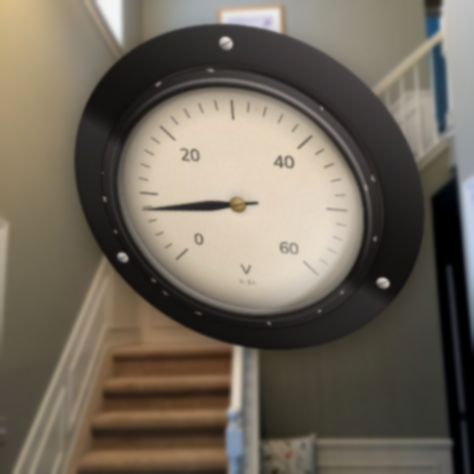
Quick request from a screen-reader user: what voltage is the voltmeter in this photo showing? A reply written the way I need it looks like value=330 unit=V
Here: value=8 unit=V
